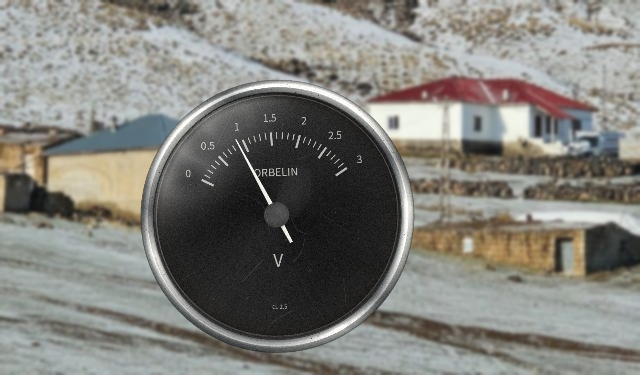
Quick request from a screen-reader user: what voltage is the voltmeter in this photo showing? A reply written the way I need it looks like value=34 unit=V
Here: value=0.9 unit=V
